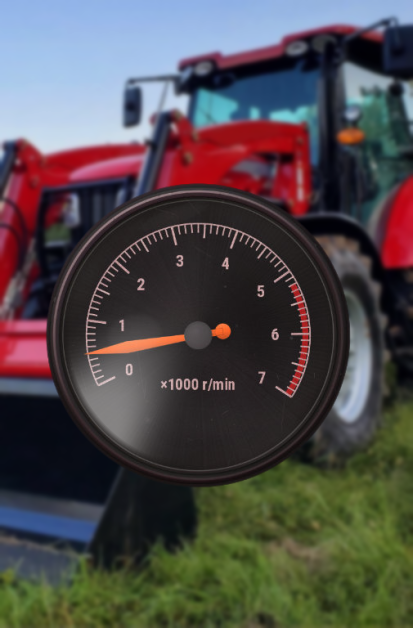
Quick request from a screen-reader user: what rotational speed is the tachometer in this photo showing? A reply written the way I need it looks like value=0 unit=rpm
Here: value=500 unit=rpm
